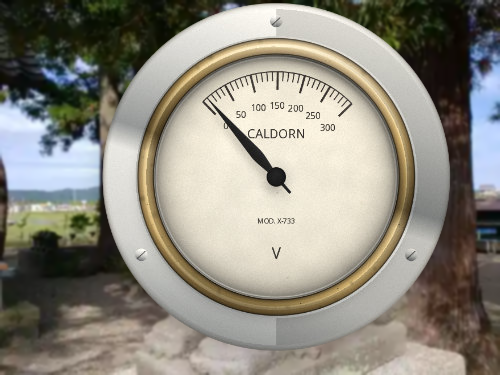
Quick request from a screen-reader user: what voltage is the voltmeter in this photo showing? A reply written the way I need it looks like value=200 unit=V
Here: value=10 unit=V
